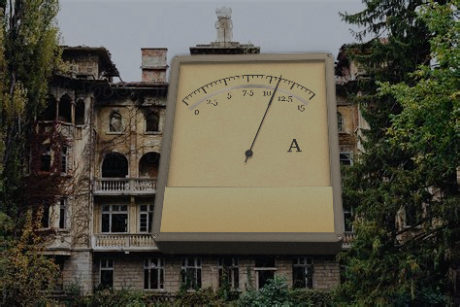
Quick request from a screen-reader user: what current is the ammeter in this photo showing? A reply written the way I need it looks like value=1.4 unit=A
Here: value=11 unit=A
